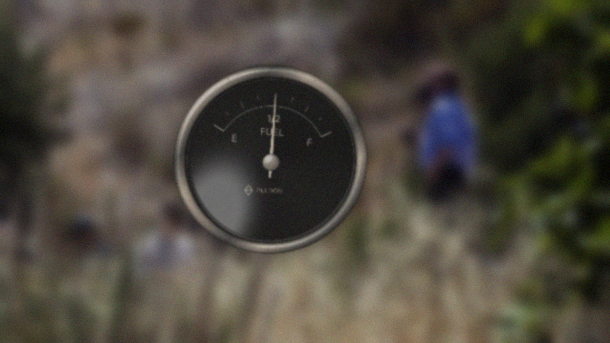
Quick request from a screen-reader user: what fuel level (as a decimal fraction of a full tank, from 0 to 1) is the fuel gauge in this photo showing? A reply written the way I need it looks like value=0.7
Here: value=0.5
